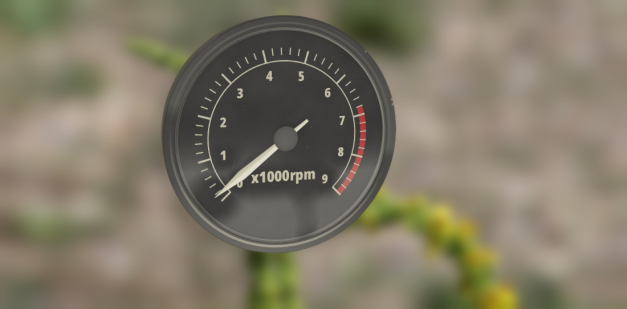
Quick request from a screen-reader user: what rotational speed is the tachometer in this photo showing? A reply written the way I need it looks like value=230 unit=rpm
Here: value=200 unit=rpm
